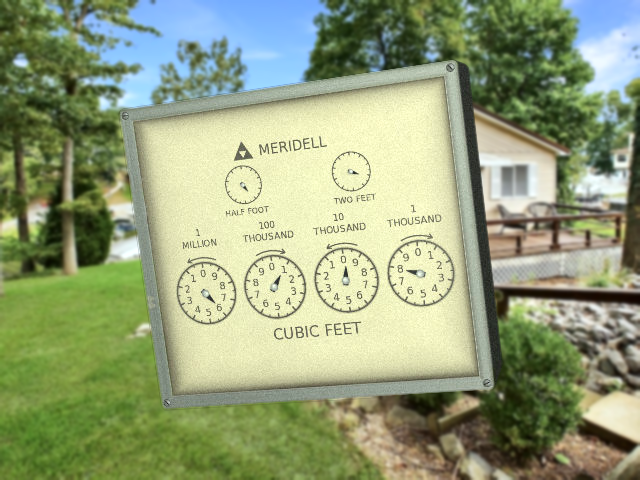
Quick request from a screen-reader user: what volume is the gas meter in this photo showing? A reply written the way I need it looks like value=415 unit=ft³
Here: value=609800 unit=ft³
